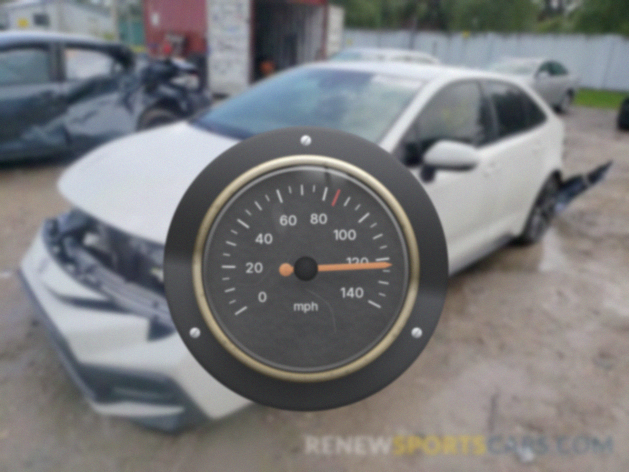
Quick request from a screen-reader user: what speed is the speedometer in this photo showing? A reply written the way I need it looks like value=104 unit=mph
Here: value=122.5 unit=mph
